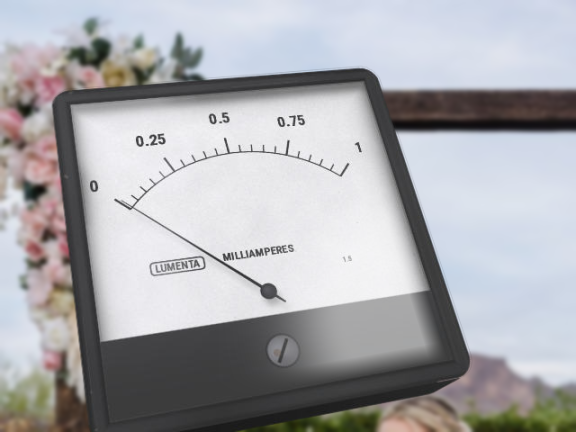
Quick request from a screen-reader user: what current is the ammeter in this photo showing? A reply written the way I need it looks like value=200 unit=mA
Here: value=0 unit=mA
